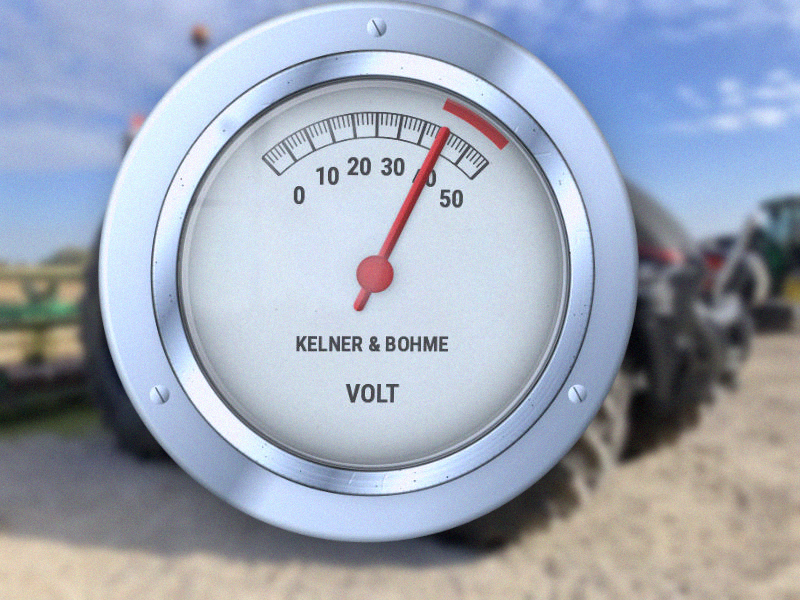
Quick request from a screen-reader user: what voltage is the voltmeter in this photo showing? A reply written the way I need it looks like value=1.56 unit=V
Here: value=39 unit=V
